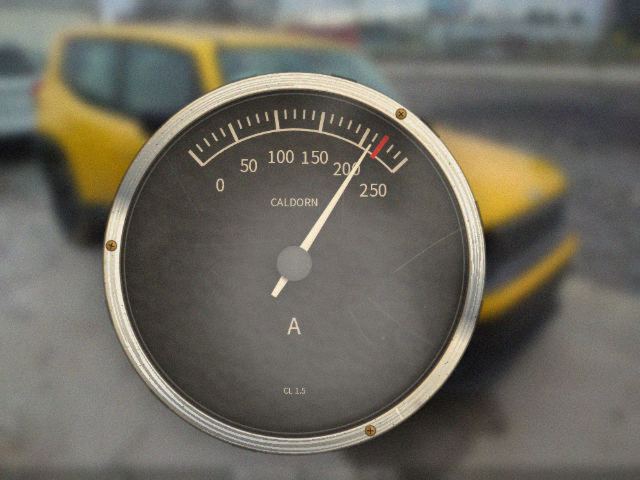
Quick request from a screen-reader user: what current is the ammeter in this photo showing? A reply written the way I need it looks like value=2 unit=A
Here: value=210 unit=A
